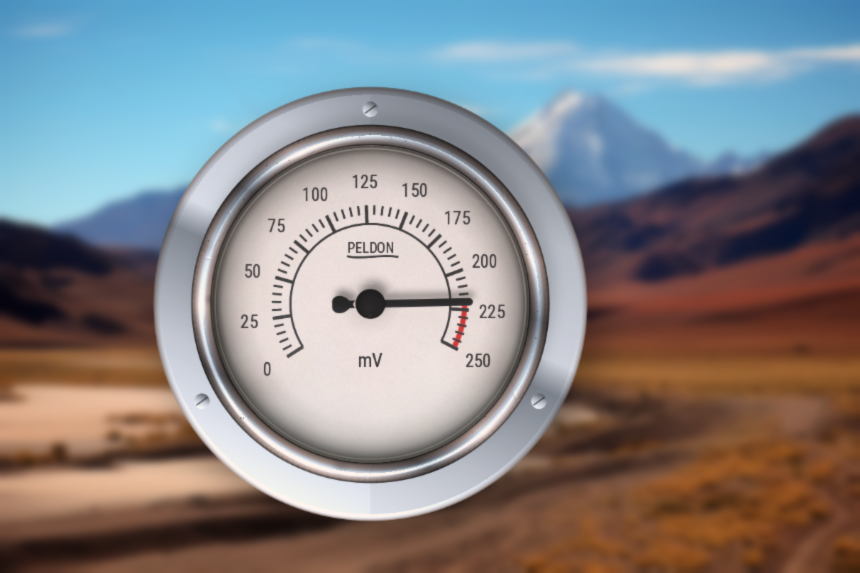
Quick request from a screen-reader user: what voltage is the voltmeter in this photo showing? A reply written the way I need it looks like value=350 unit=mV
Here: value=220 unit=mV
